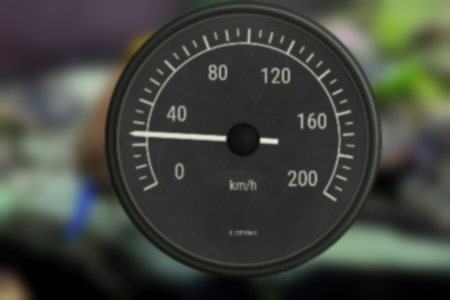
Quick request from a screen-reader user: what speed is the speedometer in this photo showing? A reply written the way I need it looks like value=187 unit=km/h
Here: value=25 unit=km/h
